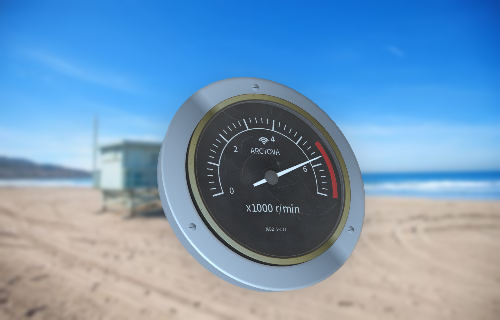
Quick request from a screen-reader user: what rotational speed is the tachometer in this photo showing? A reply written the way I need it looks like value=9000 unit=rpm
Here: value=5800 unit=rpm
